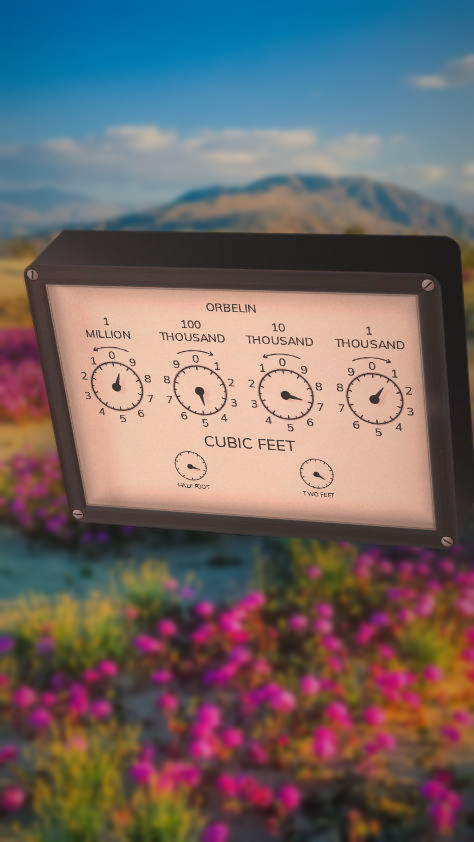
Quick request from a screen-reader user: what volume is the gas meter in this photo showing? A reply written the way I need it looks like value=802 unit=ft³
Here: value=947100 unit=ft³
